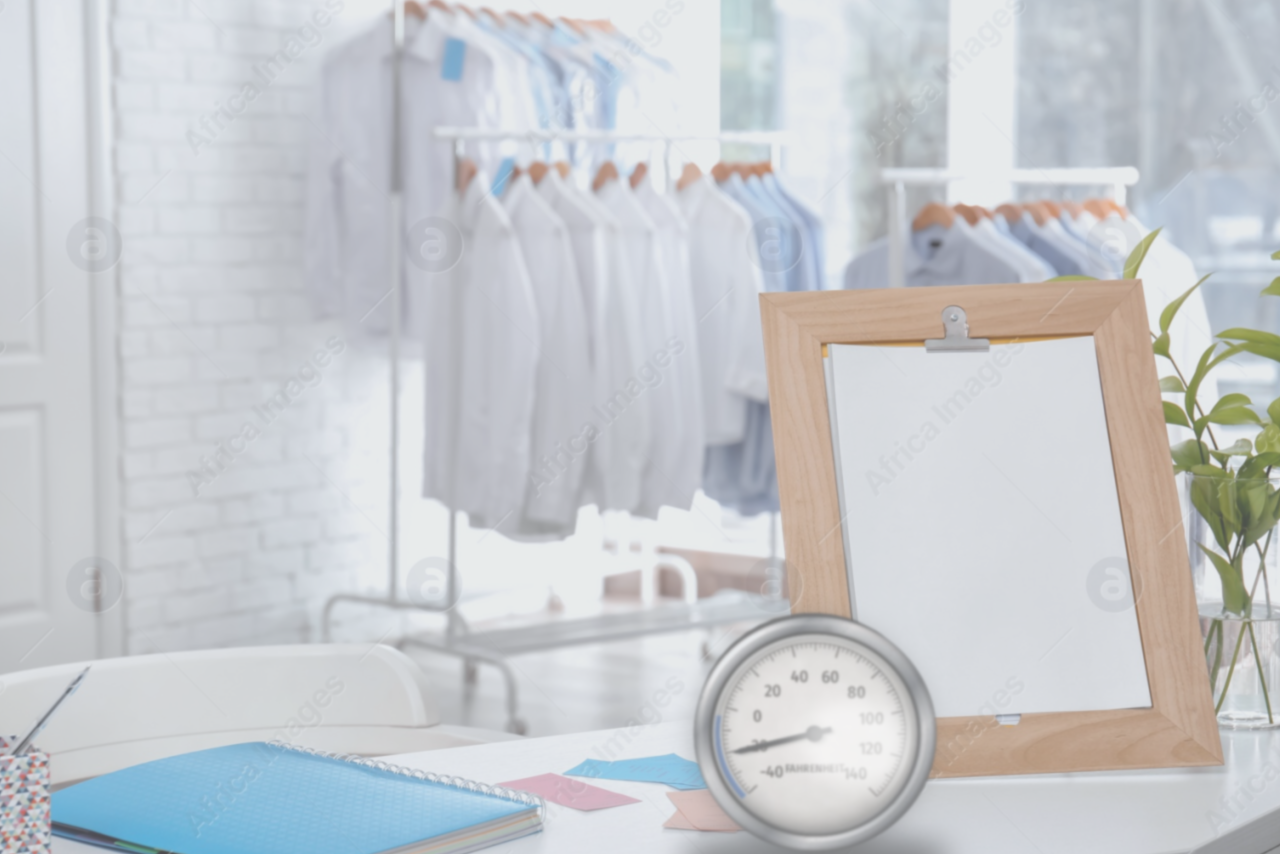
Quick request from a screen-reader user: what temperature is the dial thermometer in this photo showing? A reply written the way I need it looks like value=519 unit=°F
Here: value=-20 unit=°F
